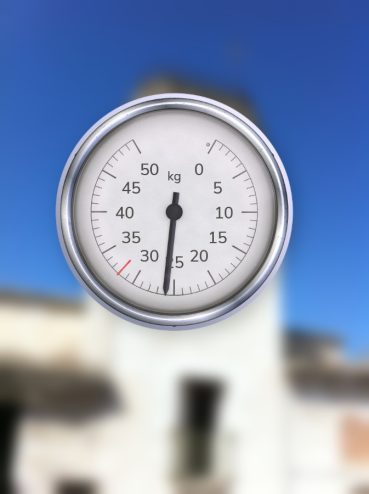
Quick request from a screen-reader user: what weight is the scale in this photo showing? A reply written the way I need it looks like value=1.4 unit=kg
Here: value=26 unit=kg
